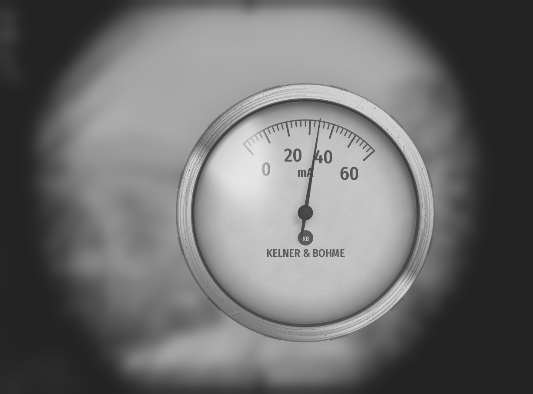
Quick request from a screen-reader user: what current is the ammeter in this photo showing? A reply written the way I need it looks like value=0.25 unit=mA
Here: value=34 unit=mA
